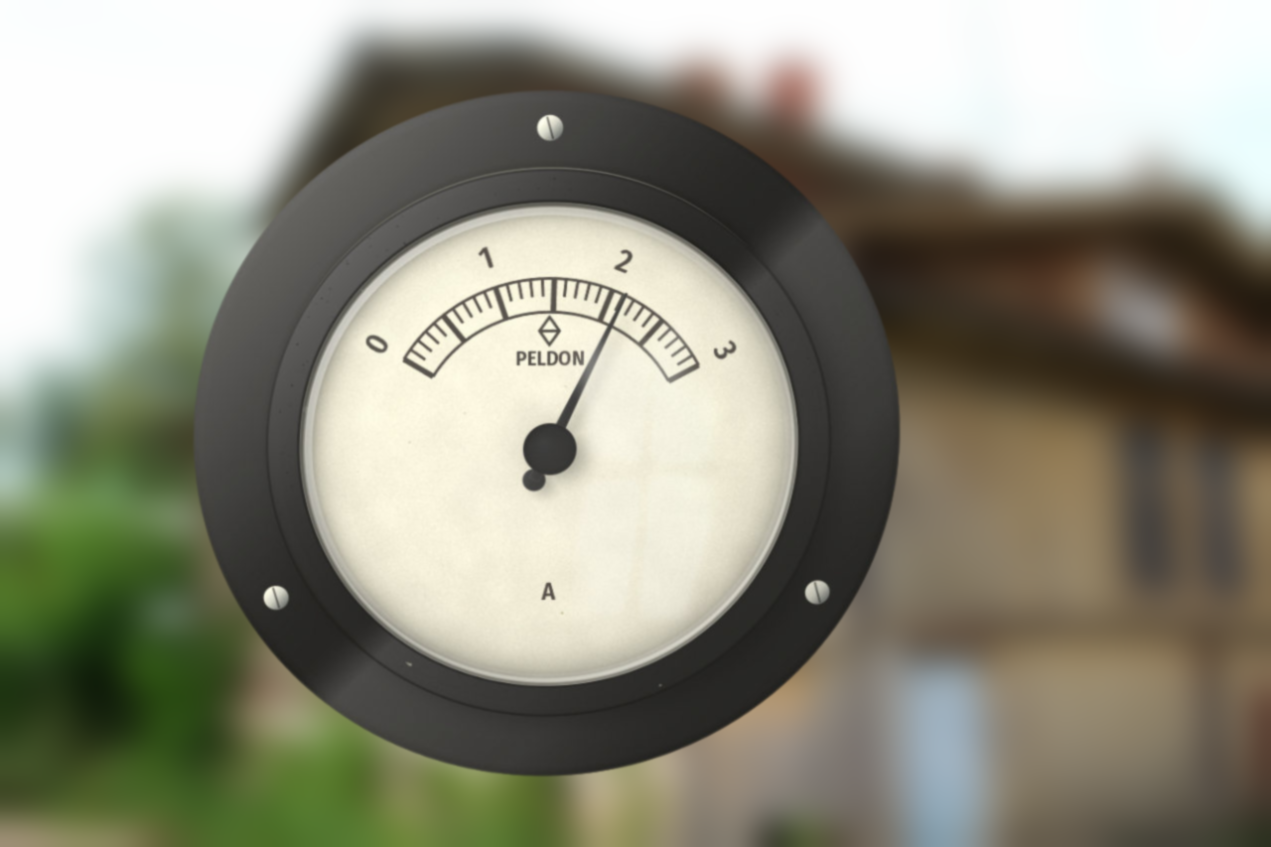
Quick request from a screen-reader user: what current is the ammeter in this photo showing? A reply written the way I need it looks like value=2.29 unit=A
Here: value=2.1 unit=A
